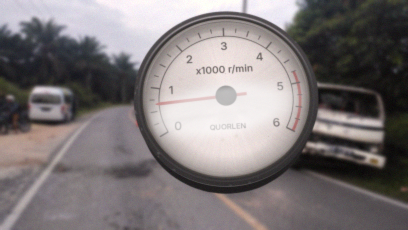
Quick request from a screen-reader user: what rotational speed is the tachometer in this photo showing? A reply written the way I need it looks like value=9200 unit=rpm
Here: value=625 unit=rpm
